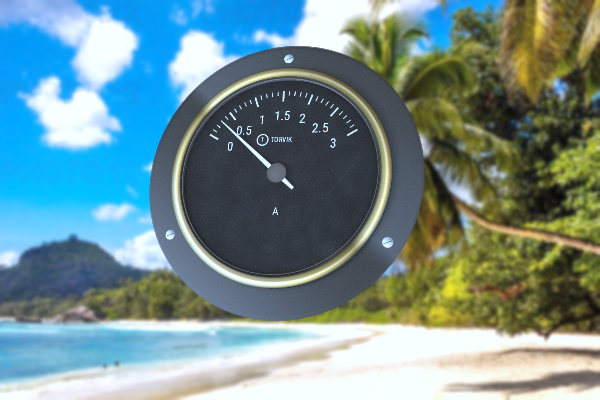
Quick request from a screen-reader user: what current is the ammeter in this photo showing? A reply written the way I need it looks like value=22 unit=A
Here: value=0.3 unit=A
